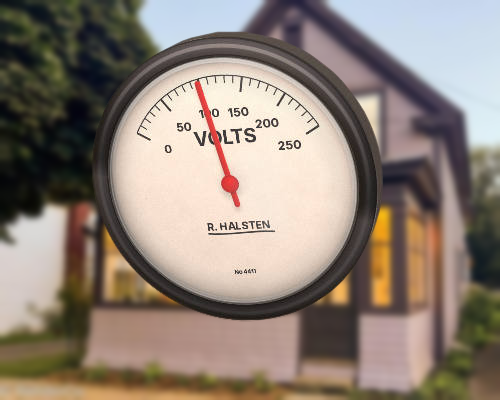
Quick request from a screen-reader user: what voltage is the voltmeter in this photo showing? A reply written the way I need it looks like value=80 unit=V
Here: value=100 unit=V
